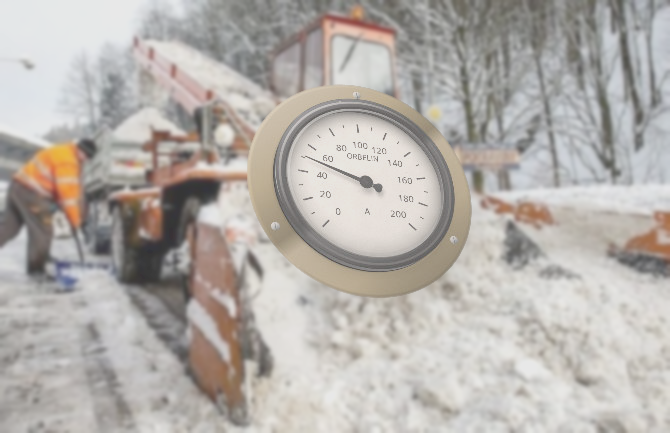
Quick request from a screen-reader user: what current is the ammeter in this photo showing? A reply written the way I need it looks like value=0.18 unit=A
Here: value=50 unit=A
